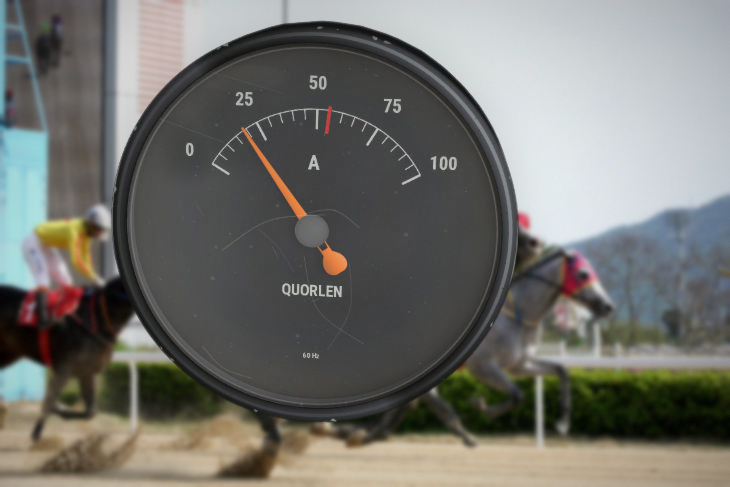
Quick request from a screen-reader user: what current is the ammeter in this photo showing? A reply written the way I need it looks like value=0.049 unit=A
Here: value=20 unit=A
